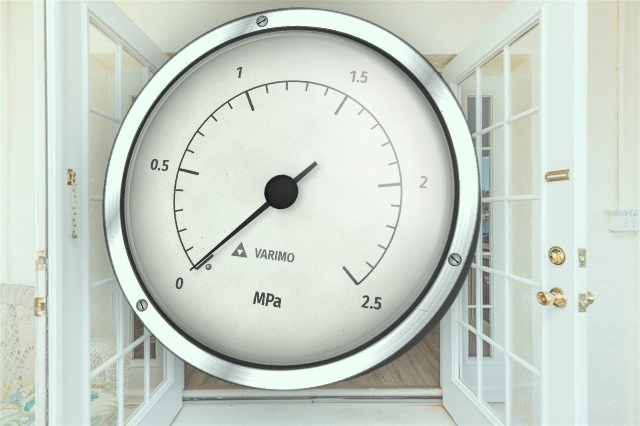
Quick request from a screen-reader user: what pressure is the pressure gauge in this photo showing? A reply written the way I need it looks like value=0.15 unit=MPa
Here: value=0 unit=MPa
